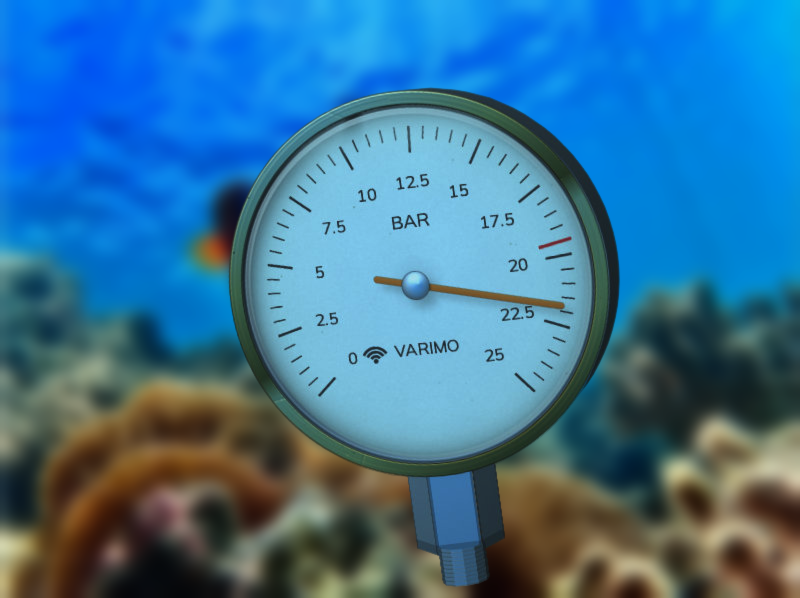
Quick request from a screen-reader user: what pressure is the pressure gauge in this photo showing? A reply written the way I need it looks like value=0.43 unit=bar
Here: value=21.75 unit=bar
